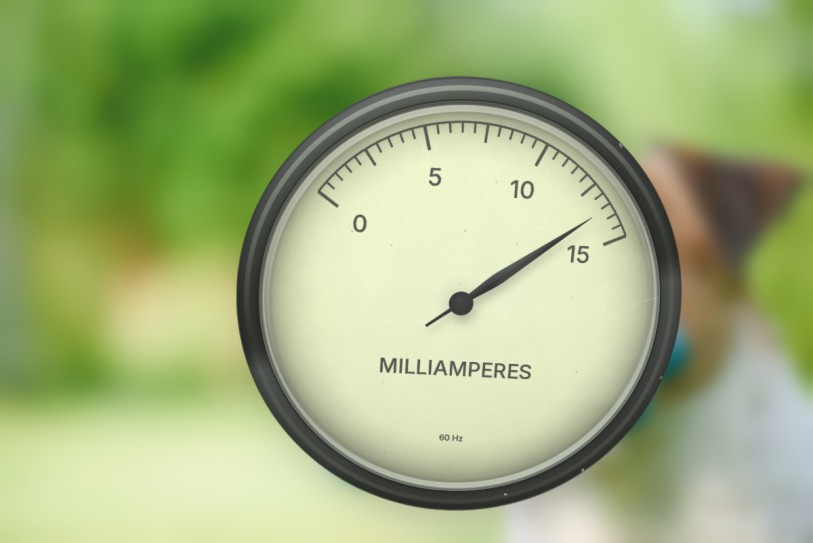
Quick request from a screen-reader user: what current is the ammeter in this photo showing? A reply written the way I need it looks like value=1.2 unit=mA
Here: value=13.5 unit=mA
